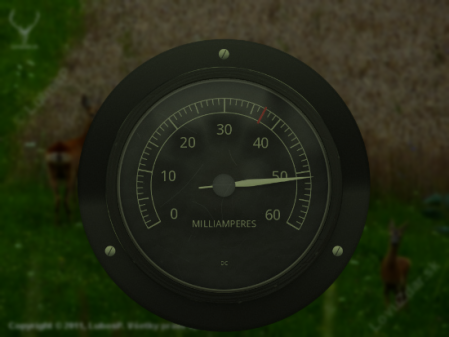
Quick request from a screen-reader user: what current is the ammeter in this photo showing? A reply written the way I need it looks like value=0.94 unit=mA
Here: value=51 unit=mA
